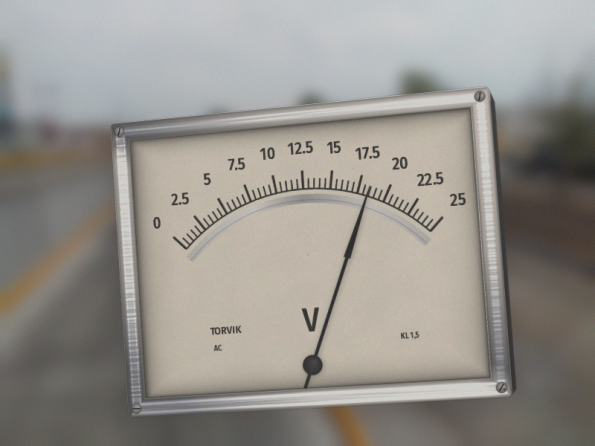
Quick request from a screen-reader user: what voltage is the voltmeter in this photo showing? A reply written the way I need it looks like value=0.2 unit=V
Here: value=18.5 unit=V
